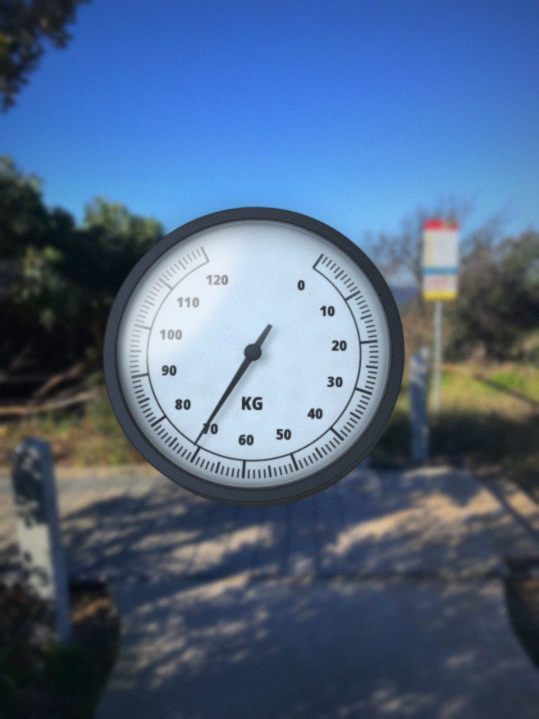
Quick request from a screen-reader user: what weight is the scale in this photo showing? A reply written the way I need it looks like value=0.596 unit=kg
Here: value=71 unit=kg
